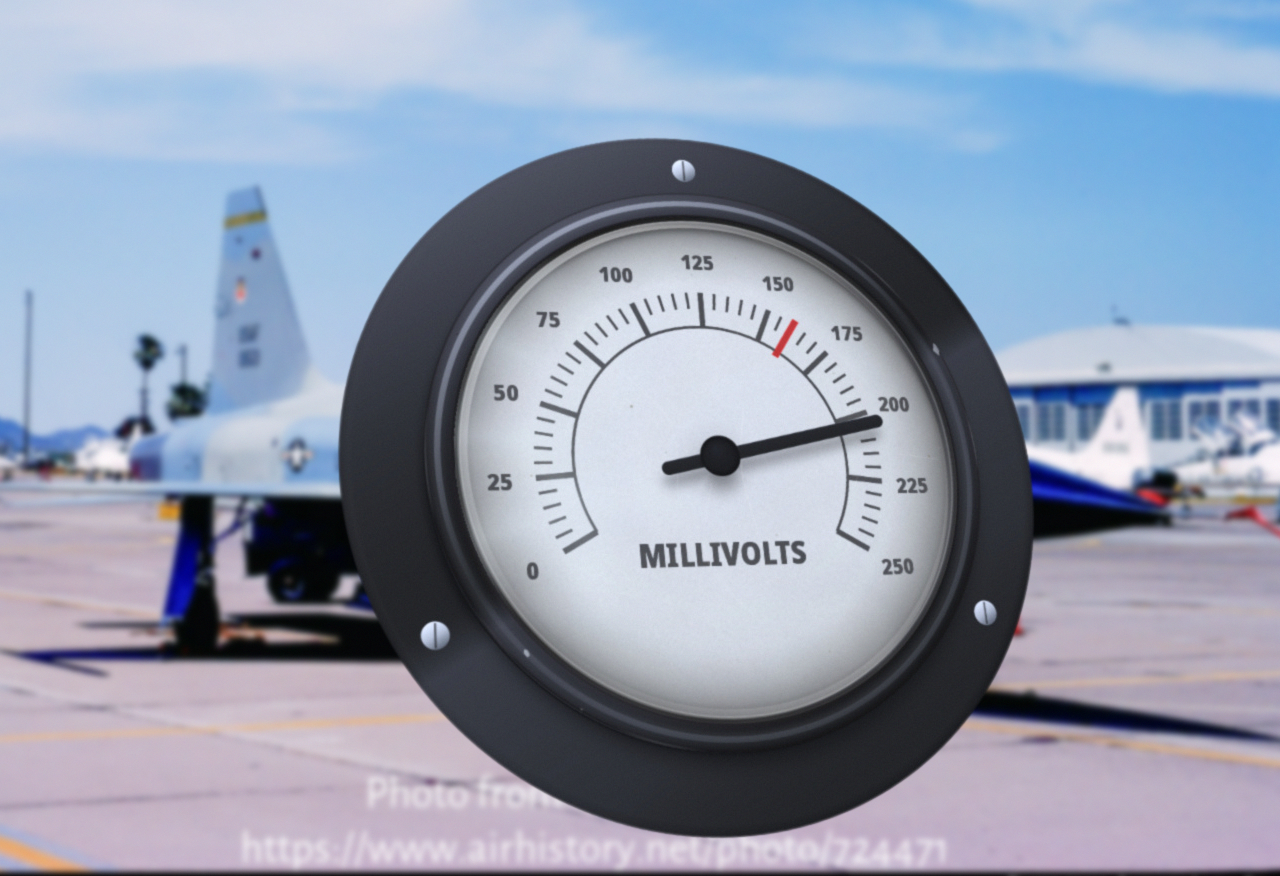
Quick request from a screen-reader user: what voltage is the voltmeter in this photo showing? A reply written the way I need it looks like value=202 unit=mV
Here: value=205 unit=mV
